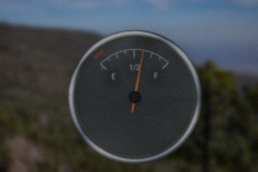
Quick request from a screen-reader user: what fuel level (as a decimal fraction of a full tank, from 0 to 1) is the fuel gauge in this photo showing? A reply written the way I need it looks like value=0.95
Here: value=0.625
